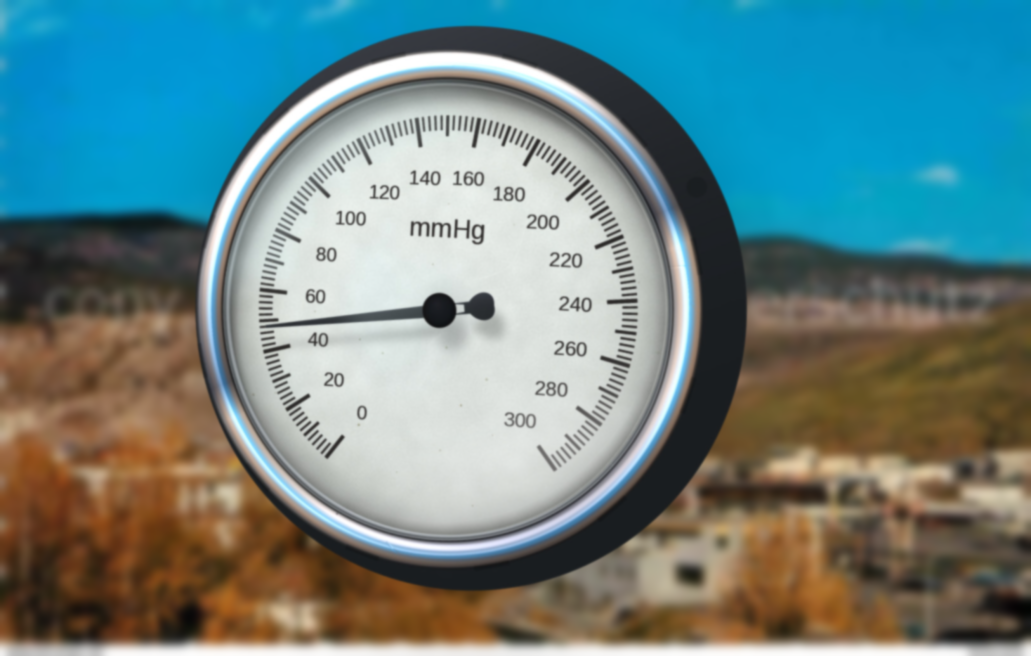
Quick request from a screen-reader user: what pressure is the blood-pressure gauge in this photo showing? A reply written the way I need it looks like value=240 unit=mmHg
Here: value=48 unit=mmHg
